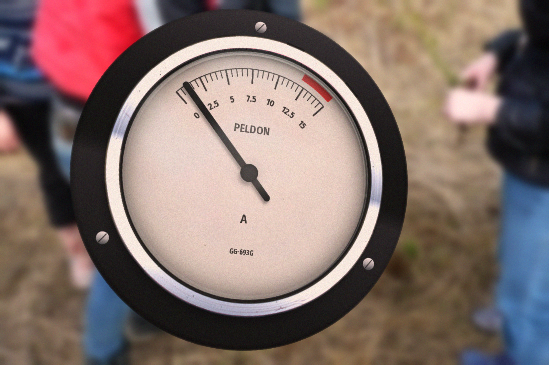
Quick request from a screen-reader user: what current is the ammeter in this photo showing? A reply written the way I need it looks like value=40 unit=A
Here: value=1 unit=A
